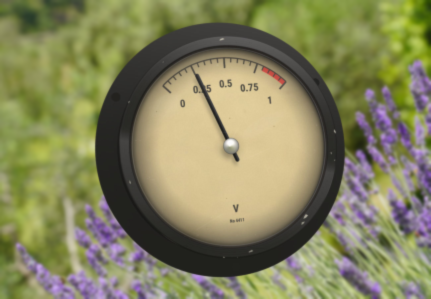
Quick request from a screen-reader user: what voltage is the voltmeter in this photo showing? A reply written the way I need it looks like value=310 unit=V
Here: value=0.25 unit=V
